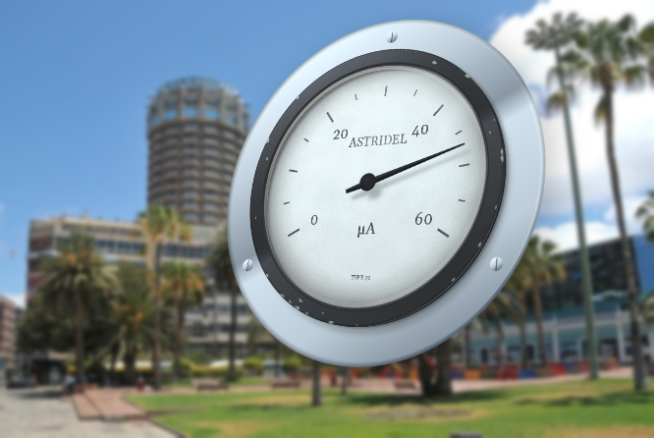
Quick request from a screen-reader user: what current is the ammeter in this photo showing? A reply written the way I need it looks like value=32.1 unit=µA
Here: value=47.5 unit=µA
